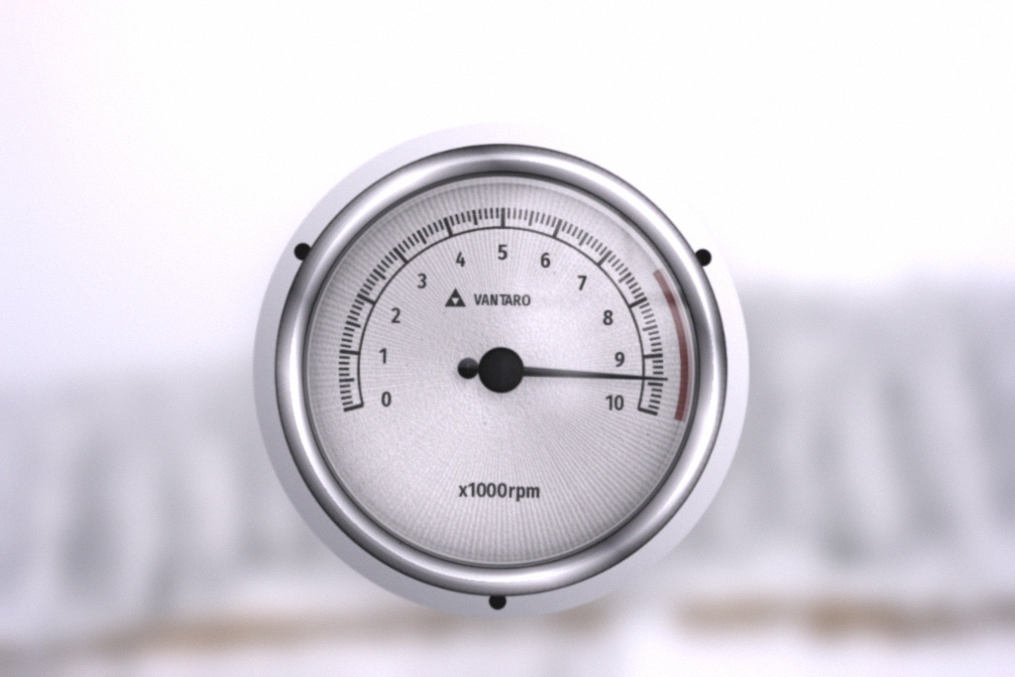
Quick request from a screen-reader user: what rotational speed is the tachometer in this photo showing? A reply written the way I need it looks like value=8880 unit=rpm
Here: value=9400 unit=rpm
